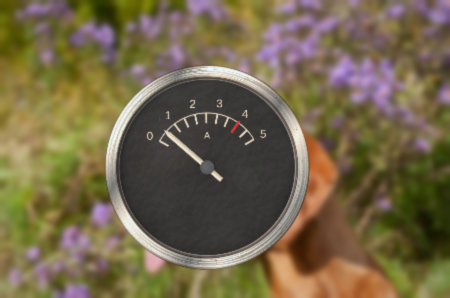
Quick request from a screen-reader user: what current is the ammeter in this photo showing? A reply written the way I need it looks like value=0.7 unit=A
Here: value=0.5 unit=A
